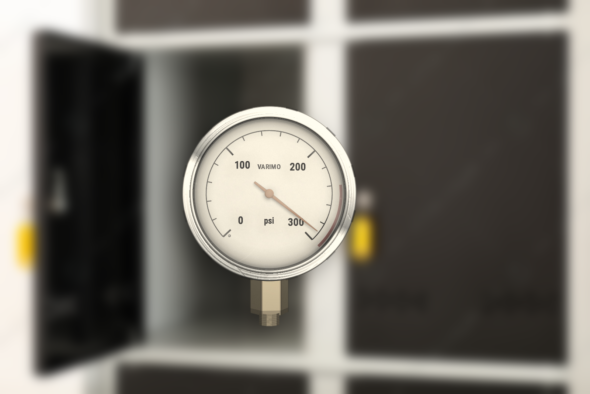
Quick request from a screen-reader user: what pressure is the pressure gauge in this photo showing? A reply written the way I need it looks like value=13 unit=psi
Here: value=290 unit=psi
